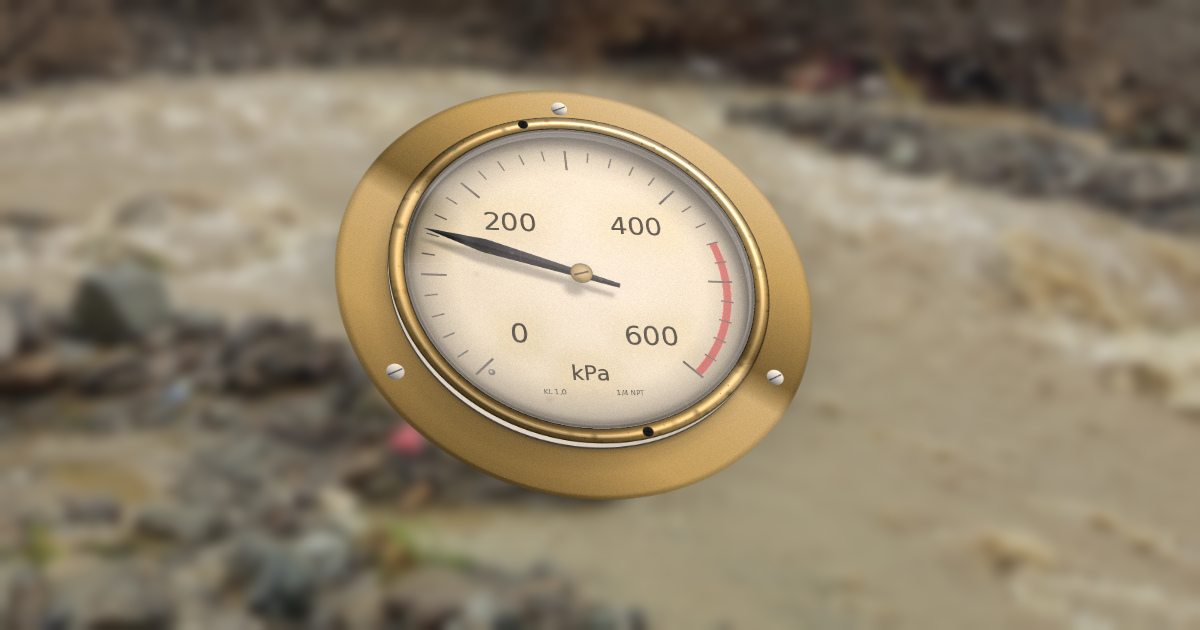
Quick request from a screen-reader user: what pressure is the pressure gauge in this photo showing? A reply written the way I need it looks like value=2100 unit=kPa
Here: value=140 unit=kPa
